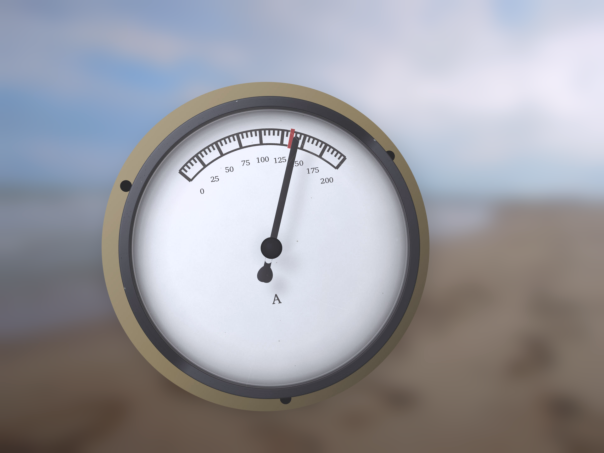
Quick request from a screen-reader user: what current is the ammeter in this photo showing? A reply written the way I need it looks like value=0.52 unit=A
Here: value=140 unit=A
